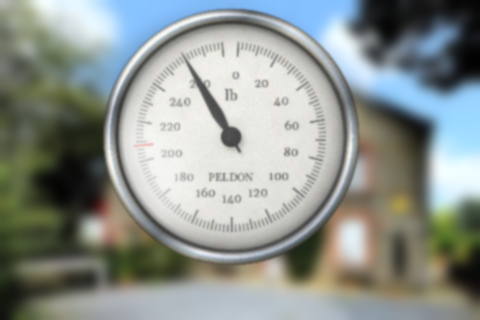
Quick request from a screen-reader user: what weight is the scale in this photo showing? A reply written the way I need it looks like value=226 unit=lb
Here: value=260 unit=lb
